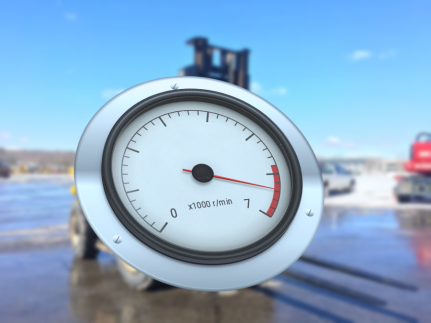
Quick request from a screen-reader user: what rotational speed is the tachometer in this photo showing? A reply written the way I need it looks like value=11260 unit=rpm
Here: value=6400 unit=rpm
